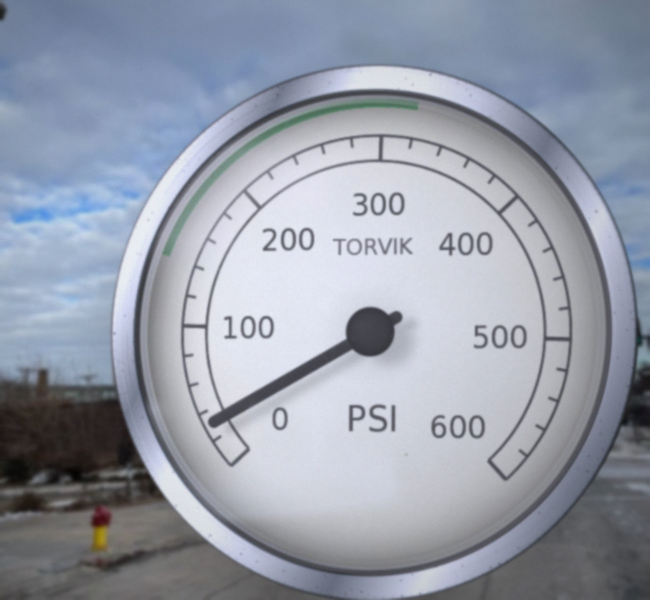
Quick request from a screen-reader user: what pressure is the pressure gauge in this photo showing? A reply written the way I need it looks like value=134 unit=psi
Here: value=30 unit=psi
